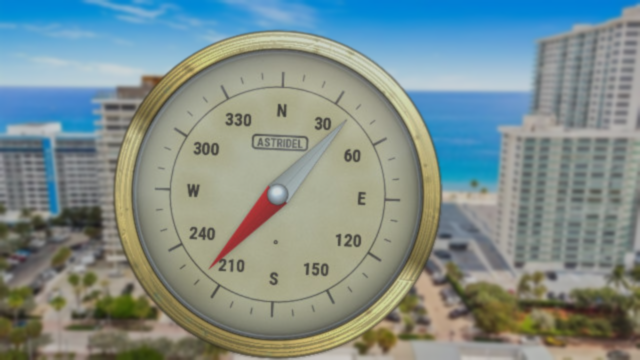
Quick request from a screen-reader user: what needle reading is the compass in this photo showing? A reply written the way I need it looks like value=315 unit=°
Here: value=220 unit=°
